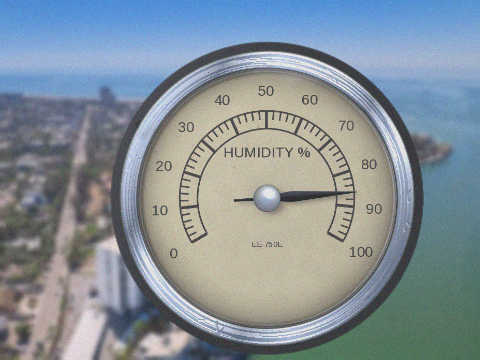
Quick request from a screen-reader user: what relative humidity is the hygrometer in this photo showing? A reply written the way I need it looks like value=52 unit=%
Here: value=86 unit=%
